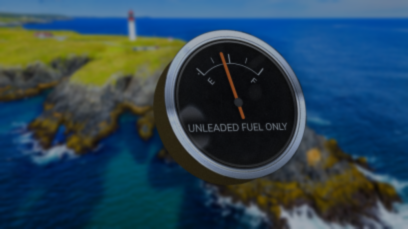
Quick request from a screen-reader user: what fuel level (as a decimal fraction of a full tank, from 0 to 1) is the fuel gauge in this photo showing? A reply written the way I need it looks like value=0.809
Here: value=0.375
